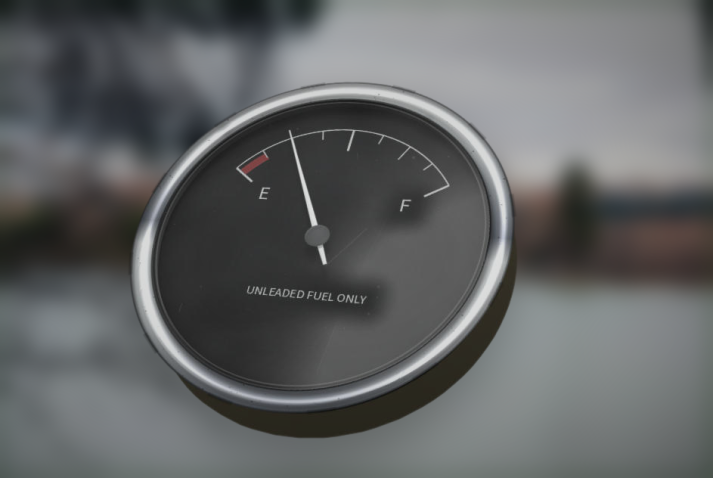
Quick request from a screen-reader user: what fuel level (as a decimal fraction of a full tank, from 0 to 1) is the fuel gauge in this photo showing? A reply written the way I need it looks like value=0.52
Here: value=0.25
